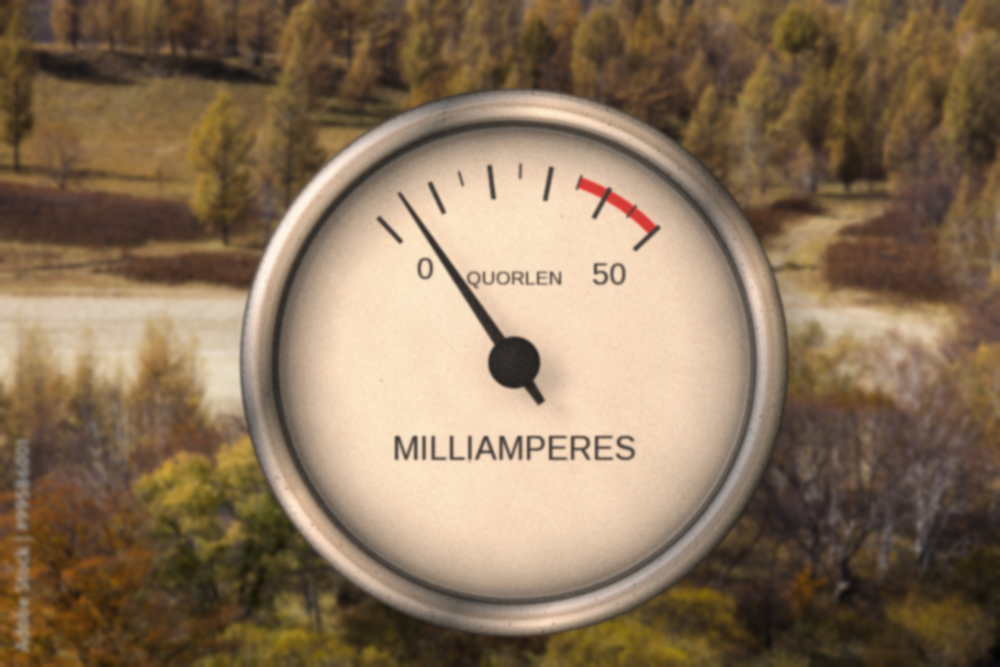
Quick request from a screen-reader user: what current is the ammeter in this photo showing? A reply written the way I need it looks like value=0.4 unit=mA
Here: value=5 unit=mA
